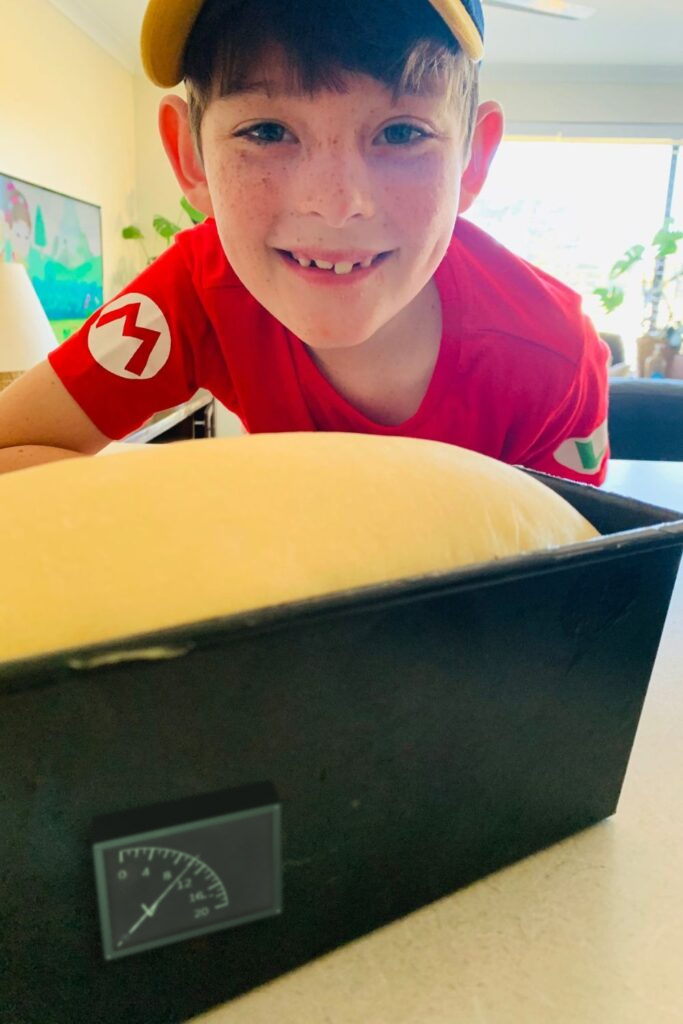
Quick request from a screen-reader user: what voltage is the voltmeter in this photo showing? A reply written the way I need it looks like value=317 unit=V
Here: value=10 unit=V
